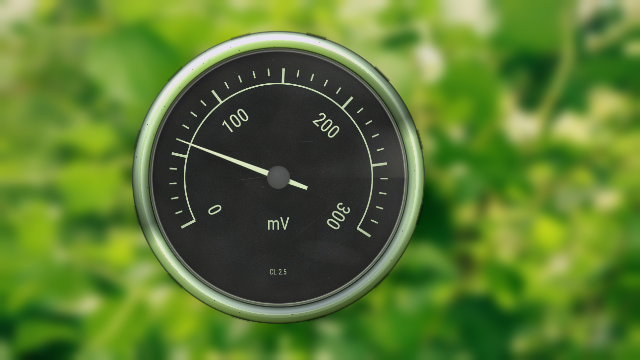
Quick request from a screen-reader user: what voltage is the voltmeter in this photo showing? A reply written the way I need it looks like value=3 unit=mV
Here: value=60 unit=mV
